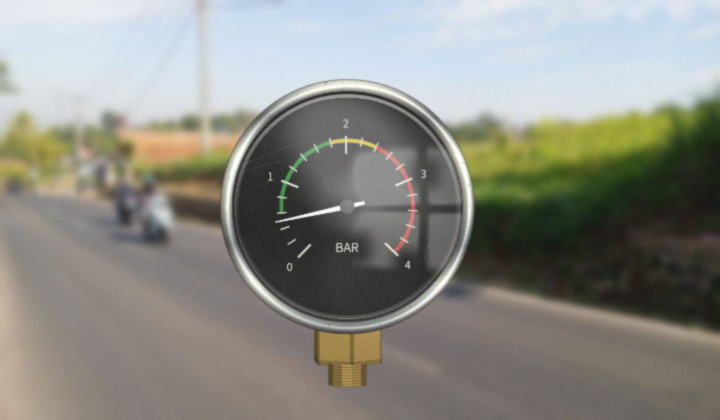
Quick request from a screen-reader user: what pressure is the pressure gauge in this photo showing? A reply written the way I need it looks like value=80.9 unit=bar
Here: value=0.5 unit=bar
